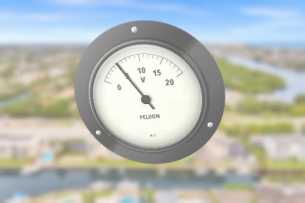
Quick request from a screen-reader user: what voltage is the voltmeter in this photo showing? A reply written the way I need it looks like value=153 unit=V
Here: value=5 unit=V
